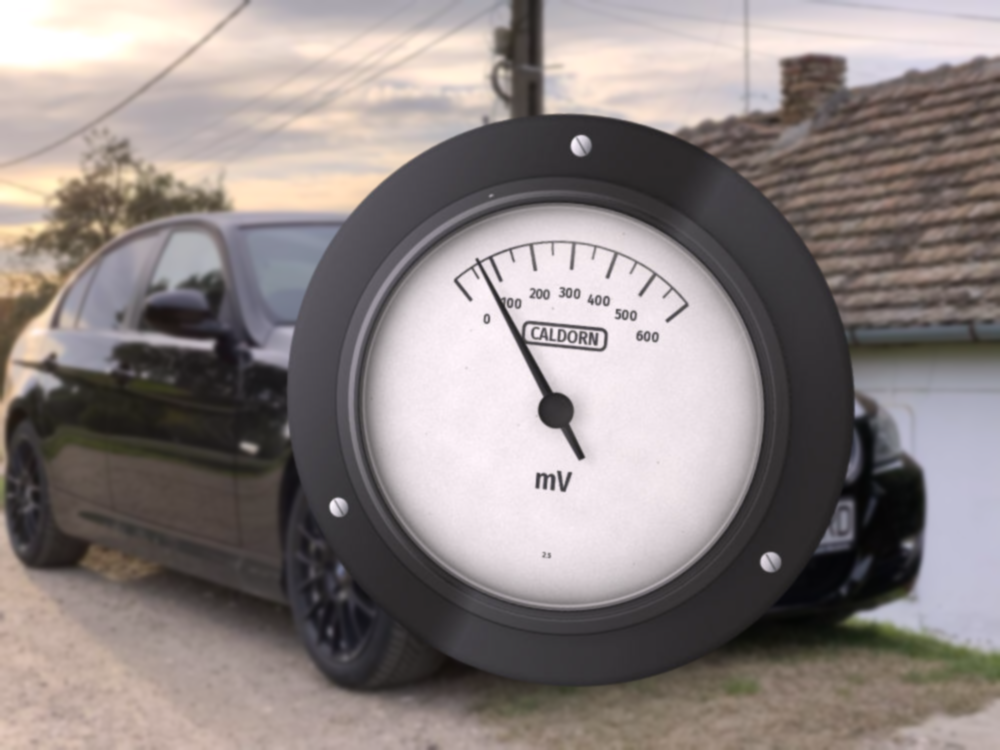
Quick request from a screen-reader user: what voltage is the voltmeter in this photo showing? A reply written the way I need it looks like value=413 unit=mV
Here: value=75 unit=mV
